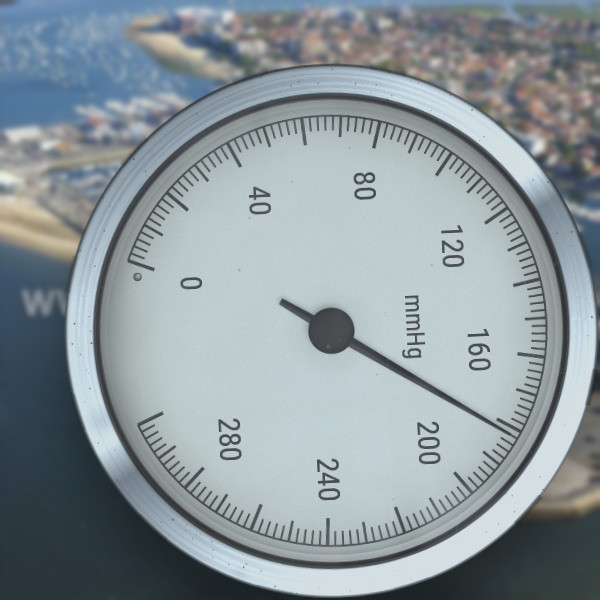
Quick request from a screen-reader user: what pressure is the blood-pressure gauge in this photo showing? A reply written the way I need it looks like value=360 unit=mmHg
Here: value=182 unit=mmHg
